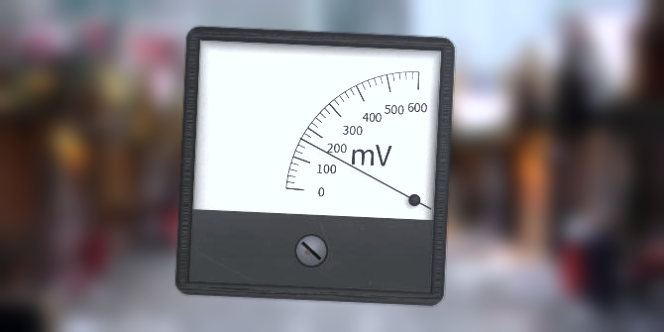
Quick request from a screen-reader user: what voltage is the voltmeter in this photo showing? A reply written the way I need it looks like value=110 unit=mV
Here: value=160 unit=mV
